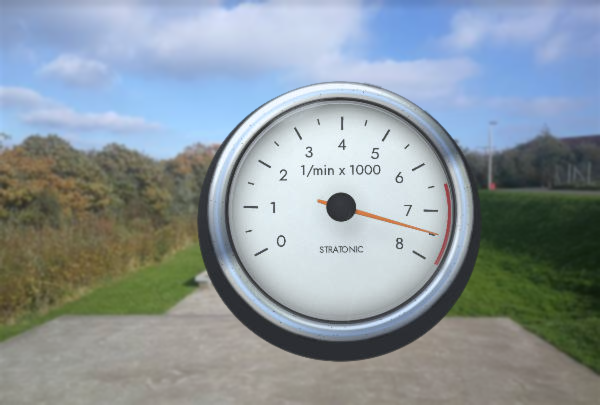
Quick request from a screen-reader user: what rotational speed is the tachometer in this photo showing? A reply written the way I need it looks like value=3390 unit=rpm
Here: value=7500 unit=rpm
